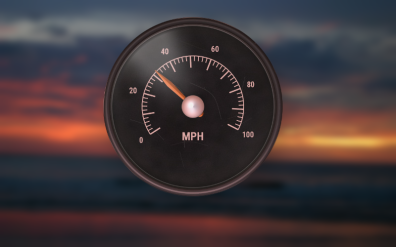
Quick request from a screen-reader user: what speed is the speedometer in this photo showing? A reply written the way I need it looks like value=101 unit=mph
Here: value=32 unit=mph
